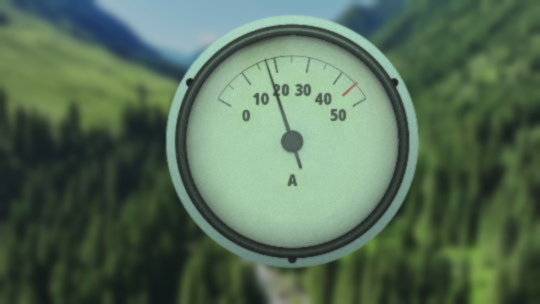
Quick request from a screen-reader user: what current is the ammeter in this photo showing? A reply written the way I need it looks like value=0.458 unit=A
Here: value=17.5 unit=A
